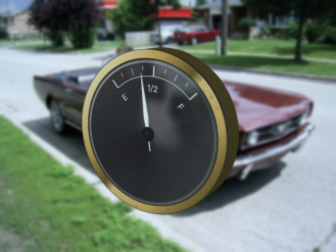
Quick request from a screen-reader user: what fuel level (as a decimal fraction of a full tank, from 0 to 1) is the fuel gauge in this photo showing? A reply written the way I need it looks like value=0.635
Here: value=0.375
